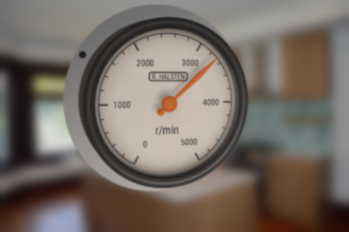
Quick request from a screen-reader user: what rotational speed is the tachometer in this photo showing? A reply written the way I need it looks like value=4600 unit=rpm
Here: value=3300 unit=rpm
